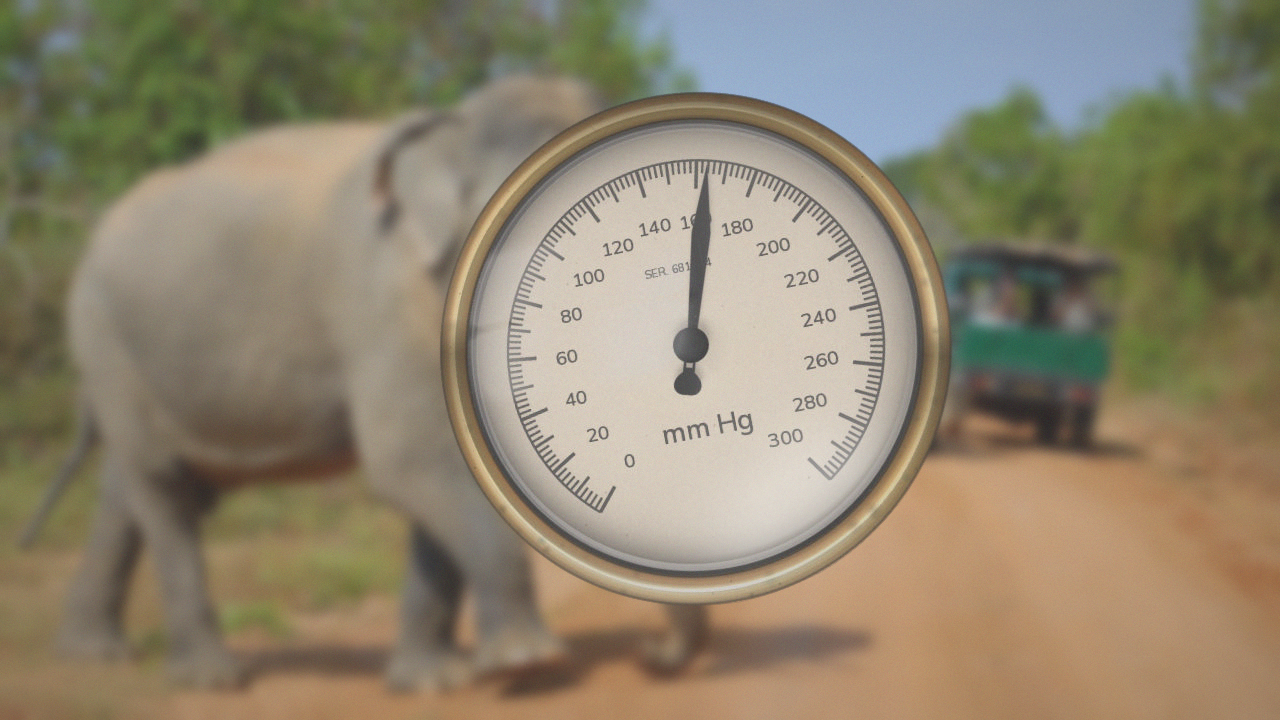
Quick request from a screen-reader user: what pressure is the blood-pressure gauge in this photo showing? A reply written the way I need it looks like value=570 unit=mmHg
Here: value=164 unit=mmHg
